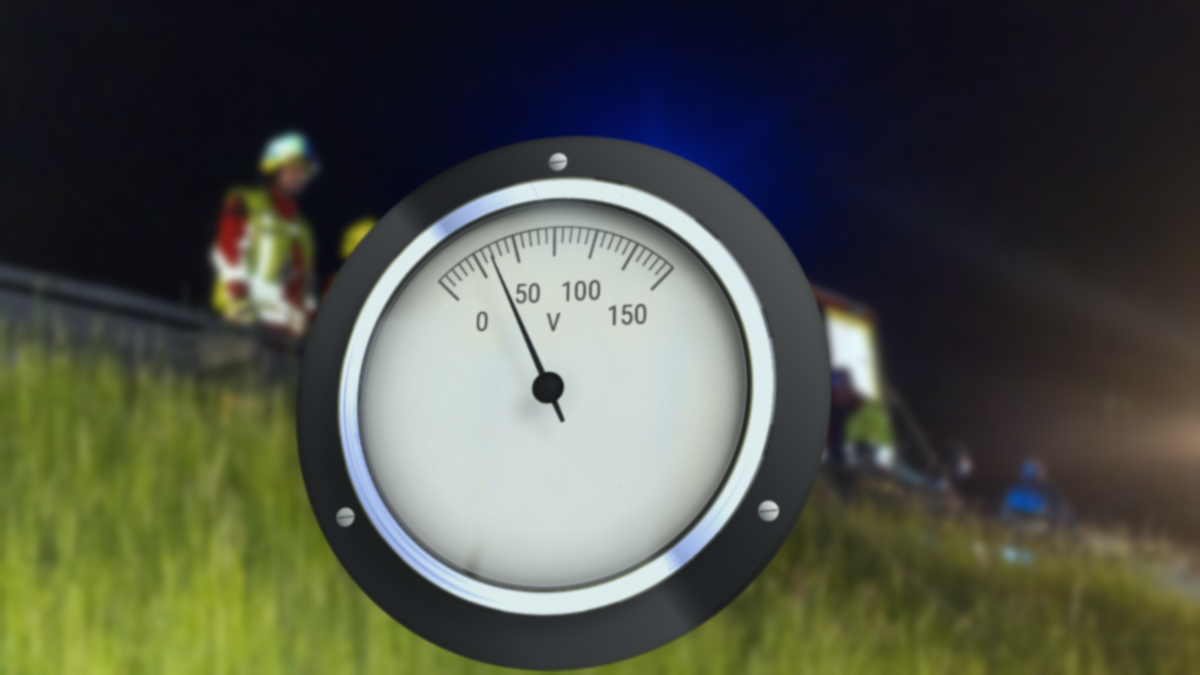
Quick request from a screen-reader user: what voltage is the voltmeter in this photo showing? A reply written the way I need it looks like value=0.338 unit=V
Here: value=35 unit=V
